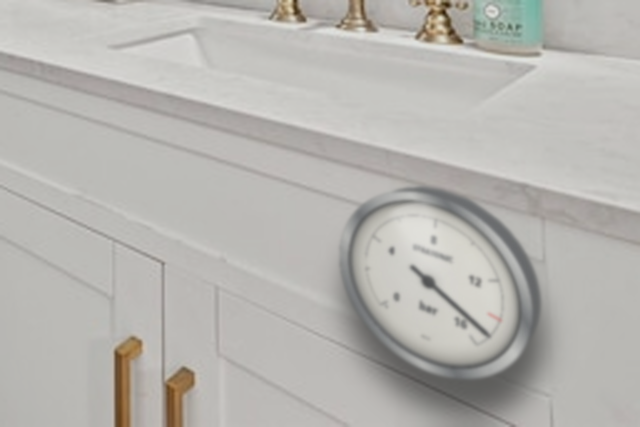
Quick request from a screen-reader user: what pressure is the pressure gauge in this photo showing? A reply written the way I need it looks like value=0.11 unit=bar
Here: value=15 unit=bar
